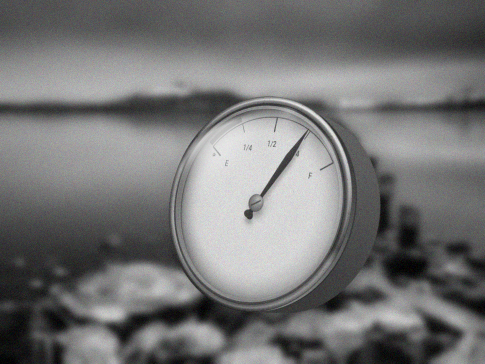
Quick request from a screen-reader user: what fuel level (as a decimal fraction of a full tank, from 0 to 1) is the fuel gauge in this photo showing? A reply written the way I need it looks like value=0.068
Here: value=0.75
